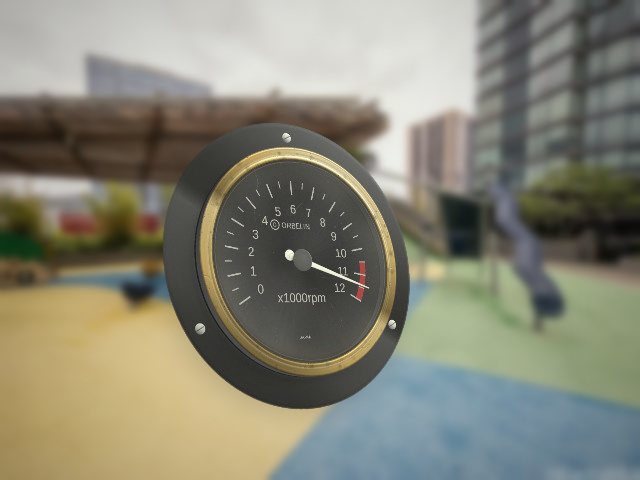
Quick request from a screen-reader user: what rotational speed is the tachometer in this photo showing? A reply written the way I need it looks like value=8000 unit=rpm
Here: value=11500 unit=rpm
